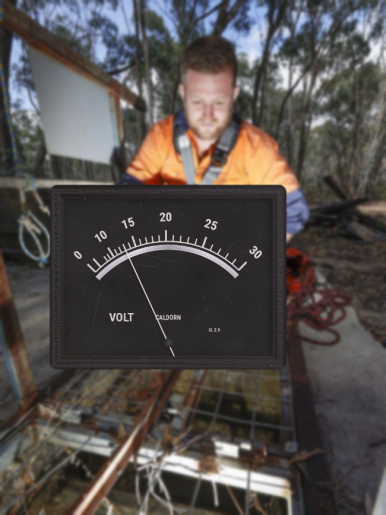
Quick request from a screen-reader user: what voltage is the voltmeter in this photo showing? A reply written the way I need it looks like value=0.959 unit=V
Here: value=13 unit=V
